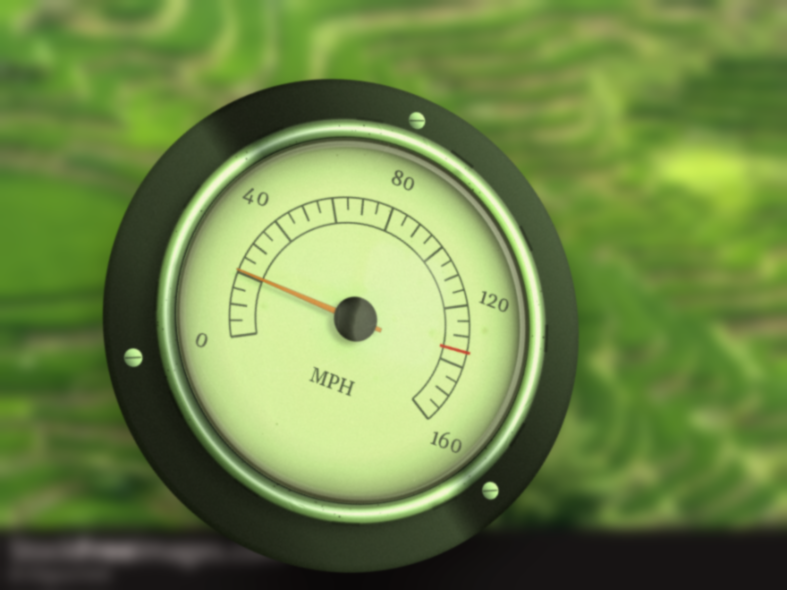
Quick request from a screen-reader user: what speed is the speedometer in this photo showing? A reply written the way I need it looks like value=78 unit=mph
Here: value=20 unit=mph
